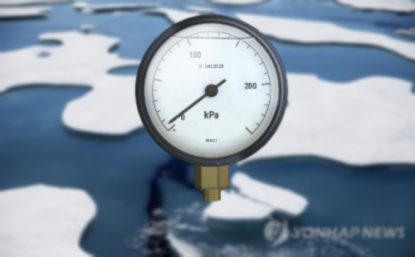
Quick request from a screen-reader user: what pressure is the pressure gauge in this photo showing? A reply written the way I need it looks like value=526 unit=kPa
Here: value=5 unit=kPa
